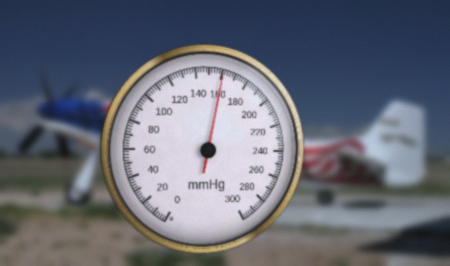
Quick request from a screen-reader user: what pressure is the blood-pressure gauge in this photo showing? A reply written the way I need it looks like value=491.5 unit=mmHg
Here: value=160 unit=mmHg
